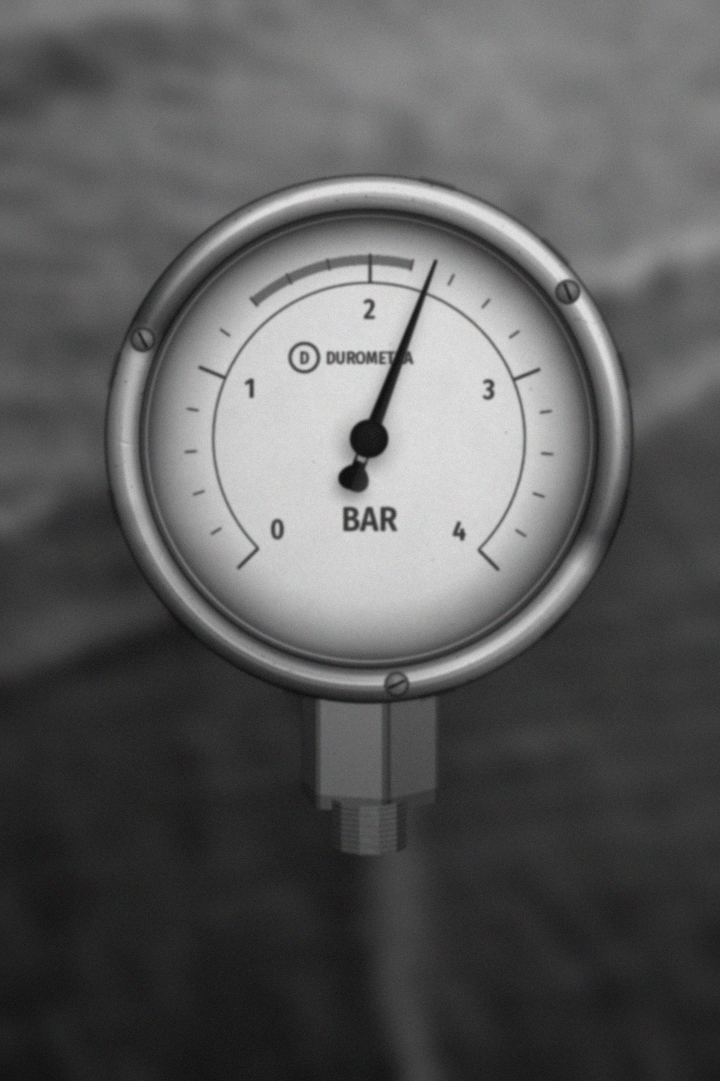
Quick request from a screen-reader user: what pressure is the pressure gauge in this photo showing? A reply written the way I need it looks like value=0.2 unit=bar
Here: value=2.3 unit=bar
